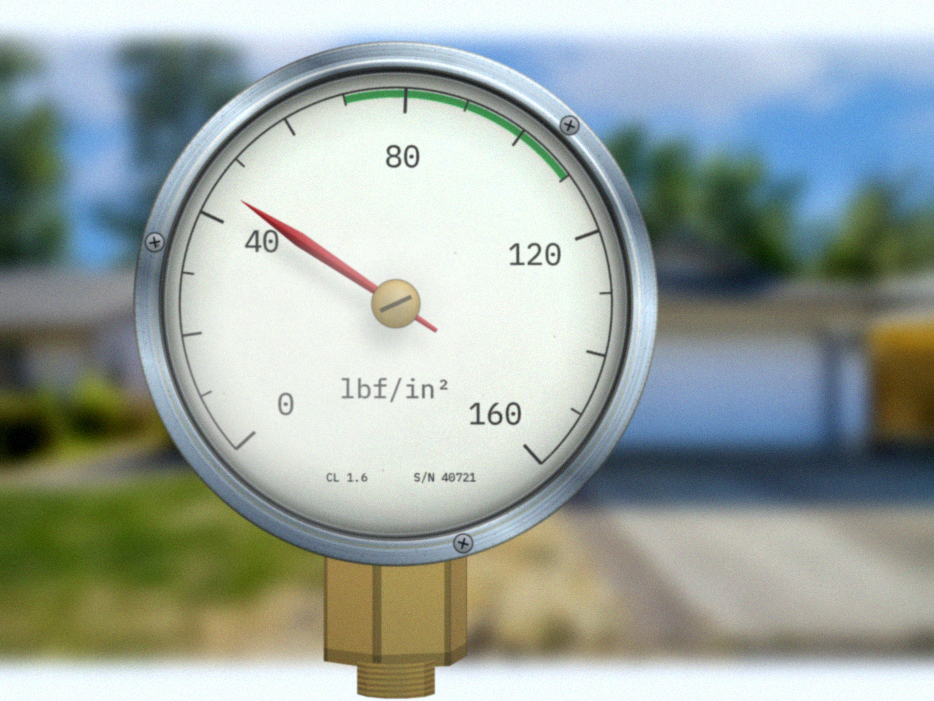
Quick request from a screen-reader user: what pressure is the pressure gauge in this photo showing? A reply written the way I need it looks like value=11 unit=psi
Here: value=45 unit=psi
